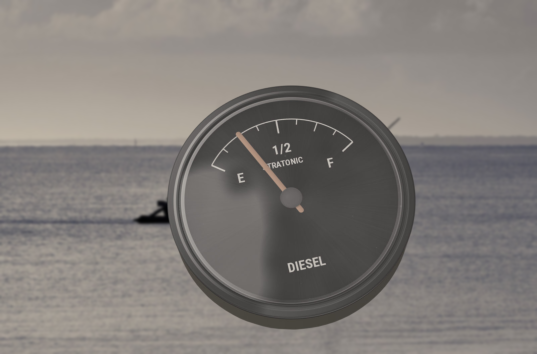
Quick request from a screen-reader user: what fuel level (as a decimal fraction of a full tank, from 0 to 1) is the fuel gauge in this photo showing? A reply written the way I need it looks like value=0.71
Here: value=0.25
